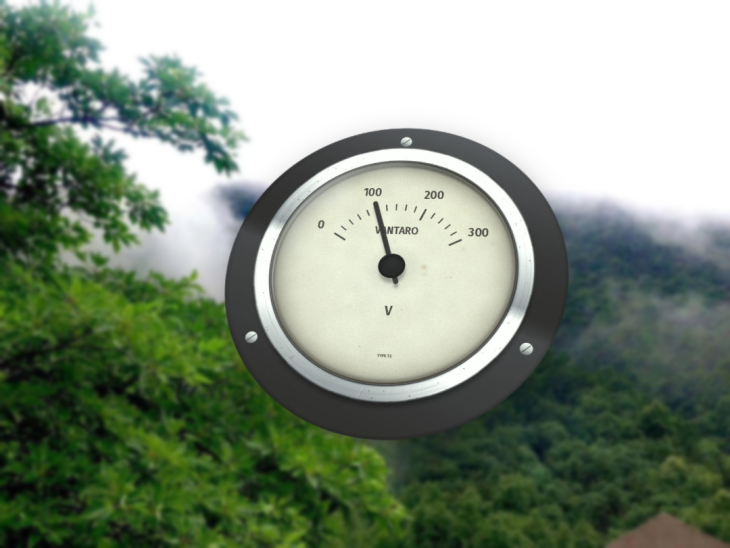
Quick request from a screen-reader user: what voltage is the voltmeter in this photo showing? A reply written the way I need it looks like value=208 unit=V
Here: value=100 unit=V
